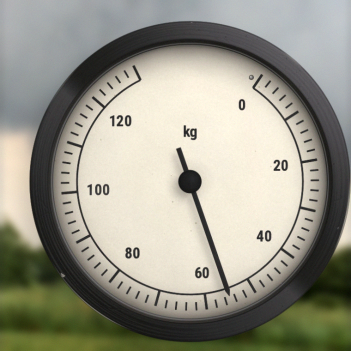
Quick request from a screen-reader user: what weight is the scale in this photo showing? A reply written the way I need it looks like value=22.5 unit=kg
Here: value=55 unit=kg
